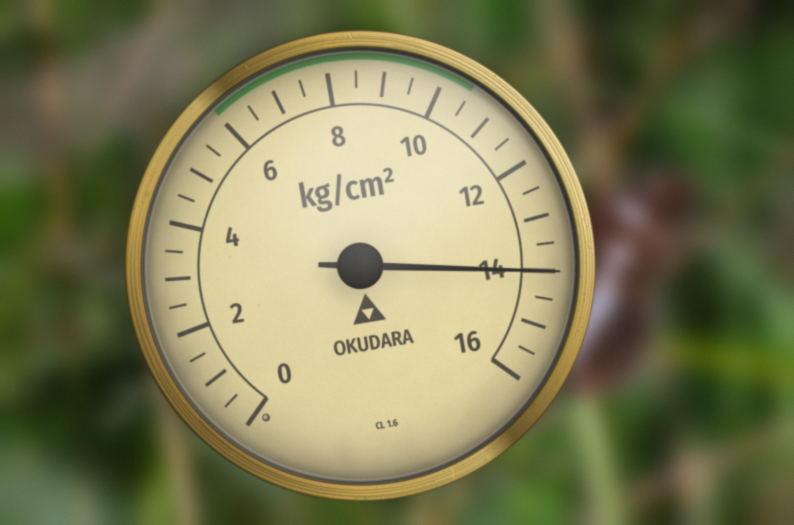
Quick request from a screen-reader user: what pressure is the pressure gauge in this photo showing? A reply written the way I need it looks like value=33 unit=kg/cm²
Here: value=14 unit=kg/cm²
